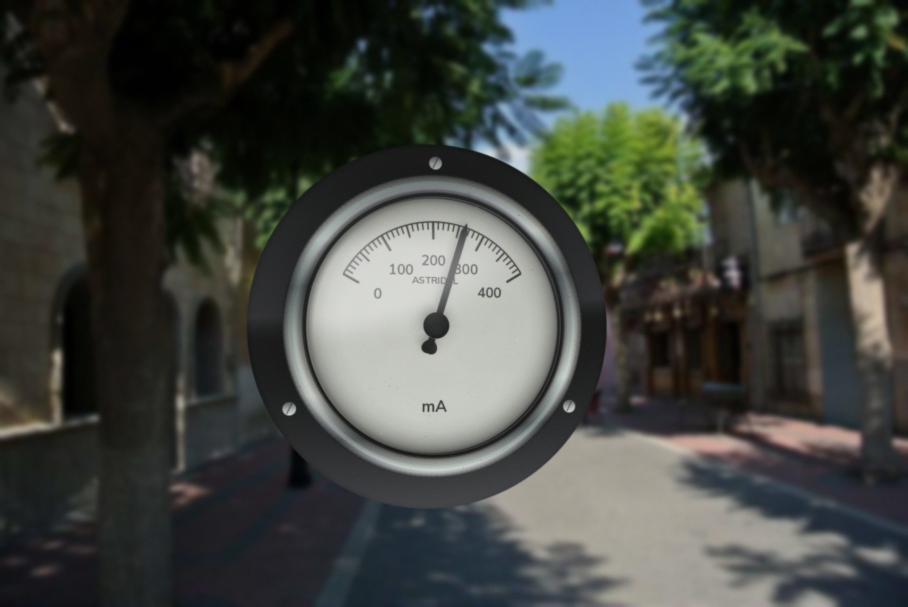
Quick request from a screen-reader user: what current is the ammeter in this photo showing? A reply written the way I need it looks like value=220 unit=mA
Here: value=260 unit=mA
